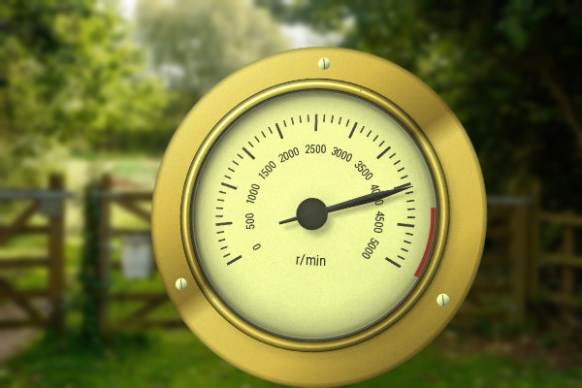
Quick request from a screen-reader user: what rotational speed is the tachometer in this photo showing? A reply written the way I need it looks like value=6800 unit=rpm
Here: value=4050 unit=rpm
